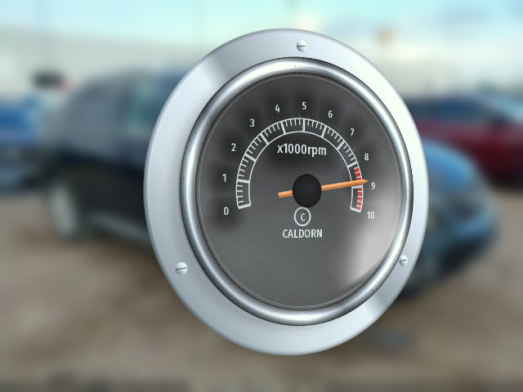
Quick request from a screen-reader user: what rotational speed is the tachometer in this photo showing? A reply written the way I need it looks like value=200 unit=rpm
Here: value=8800 unit=rpm
